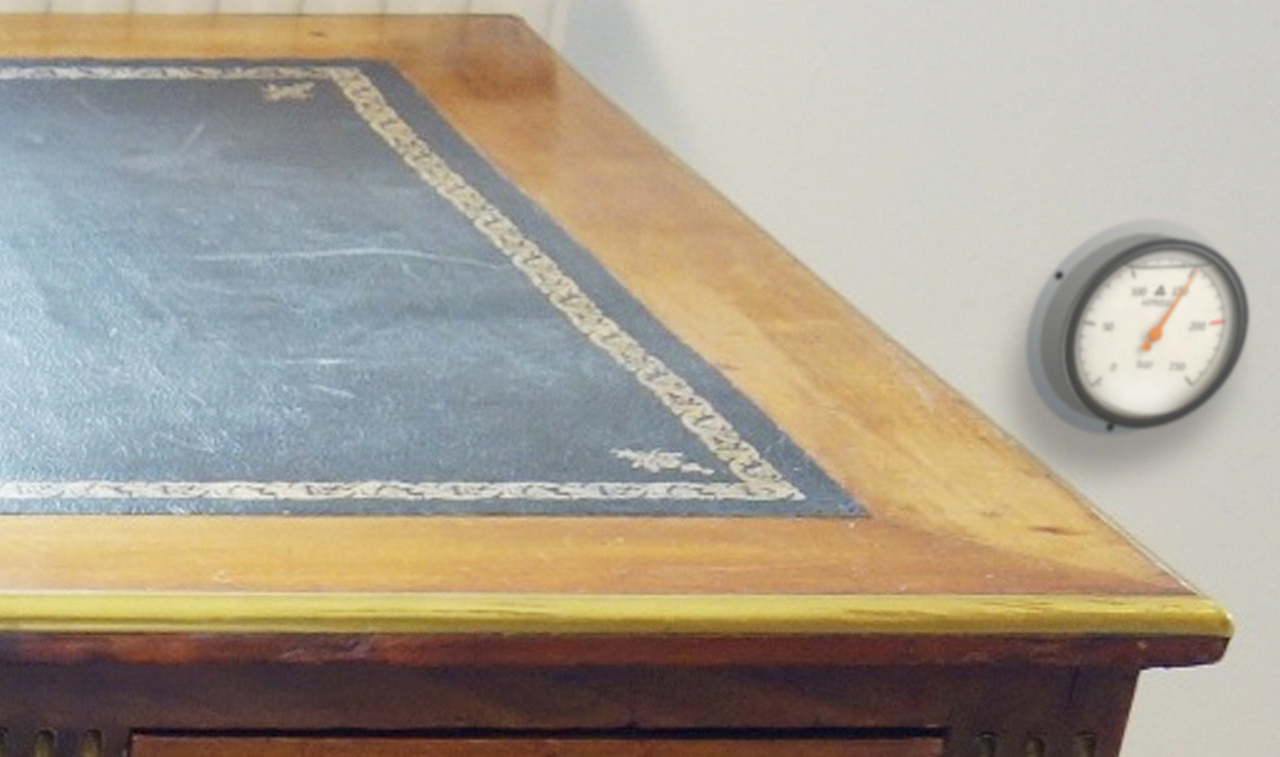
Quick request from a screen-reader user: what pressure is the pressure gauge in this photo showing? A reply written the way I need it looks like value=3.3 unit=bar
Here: value=150 unit=bar
